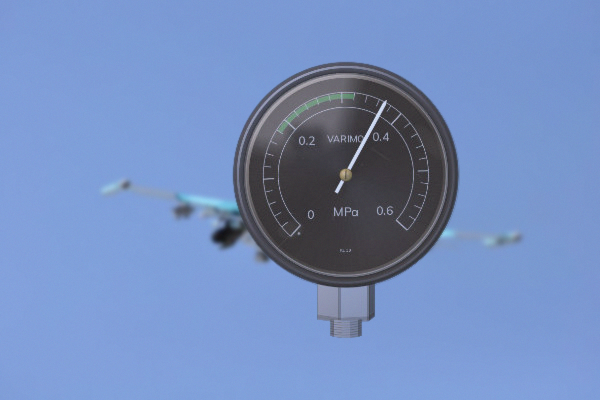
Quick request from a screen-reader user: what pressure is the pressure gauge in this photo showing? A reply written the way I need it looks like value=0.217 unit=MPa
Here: value=0.37 unit=MPa
